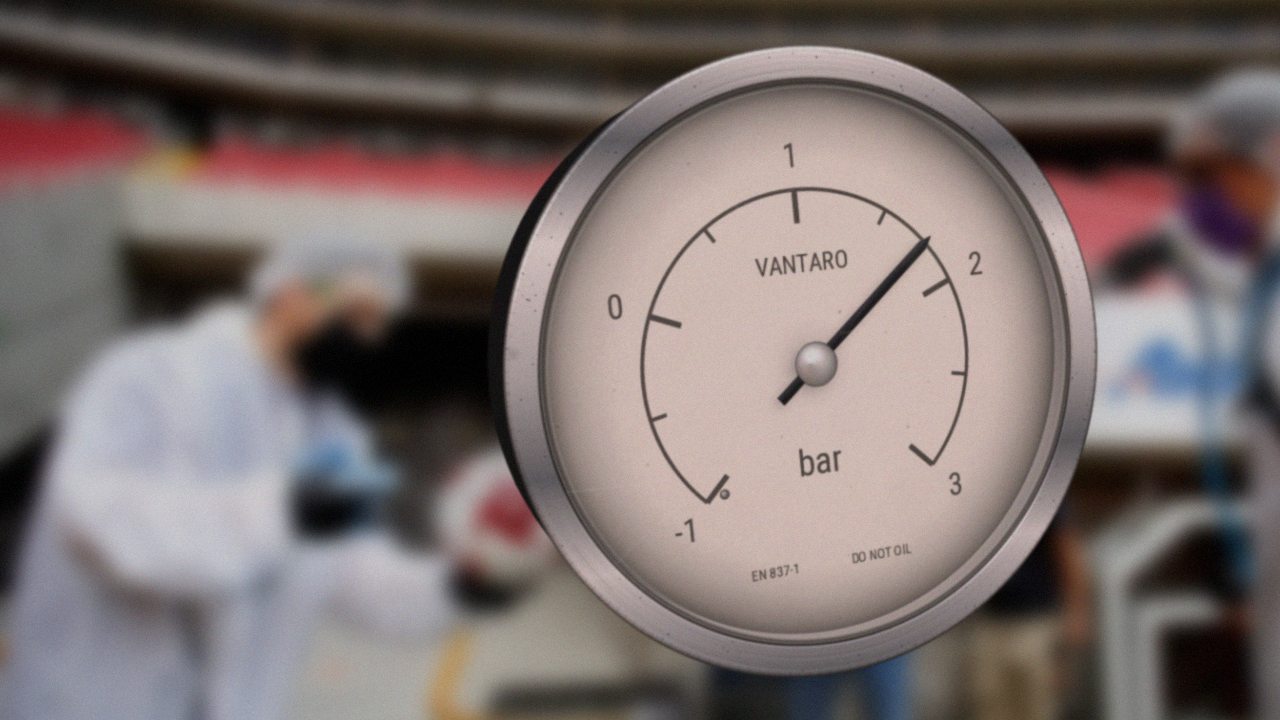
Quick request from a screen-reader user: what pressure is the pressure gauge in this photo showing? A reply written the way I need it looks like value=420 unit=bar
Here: value=1.75 unit=bar
